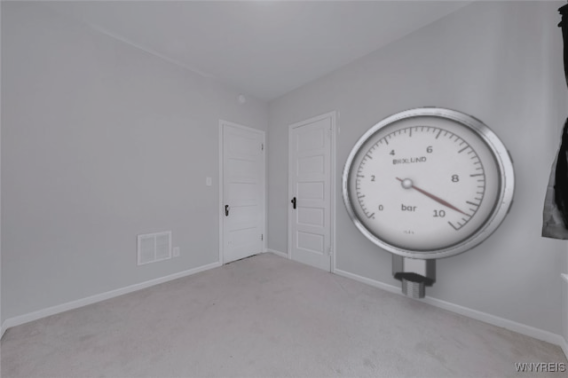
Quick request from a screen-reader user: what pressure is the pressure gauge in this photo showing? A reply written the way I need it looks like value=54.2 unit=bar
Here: value=9.4 unit=bar
